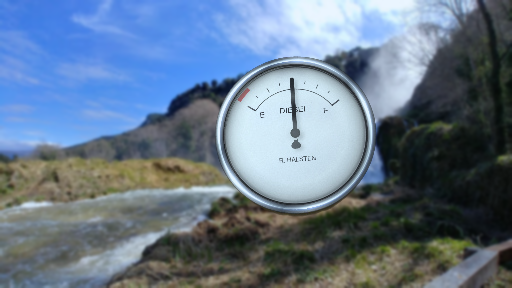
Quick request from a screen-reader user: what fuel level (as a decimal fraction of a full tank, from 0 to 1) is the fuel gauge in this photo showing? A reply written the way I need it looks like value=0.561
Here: value=0.5
